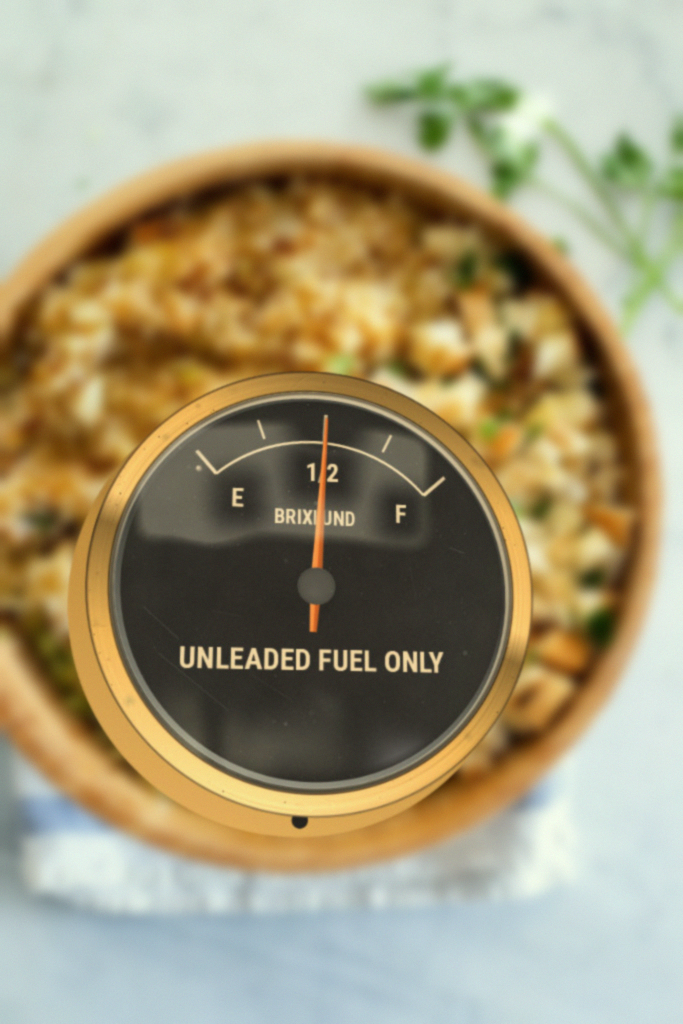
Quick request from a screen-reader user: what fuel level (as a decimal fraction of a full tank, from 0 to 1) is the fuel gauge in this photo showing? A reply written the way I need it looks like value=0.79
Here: value=0.5
